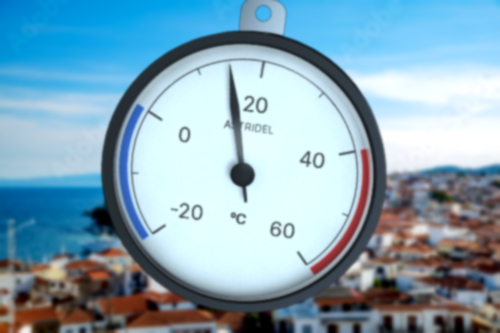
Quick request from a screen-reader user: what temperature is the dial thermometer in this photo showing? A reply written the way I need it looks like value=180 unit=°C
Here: value=15 unit=°C
